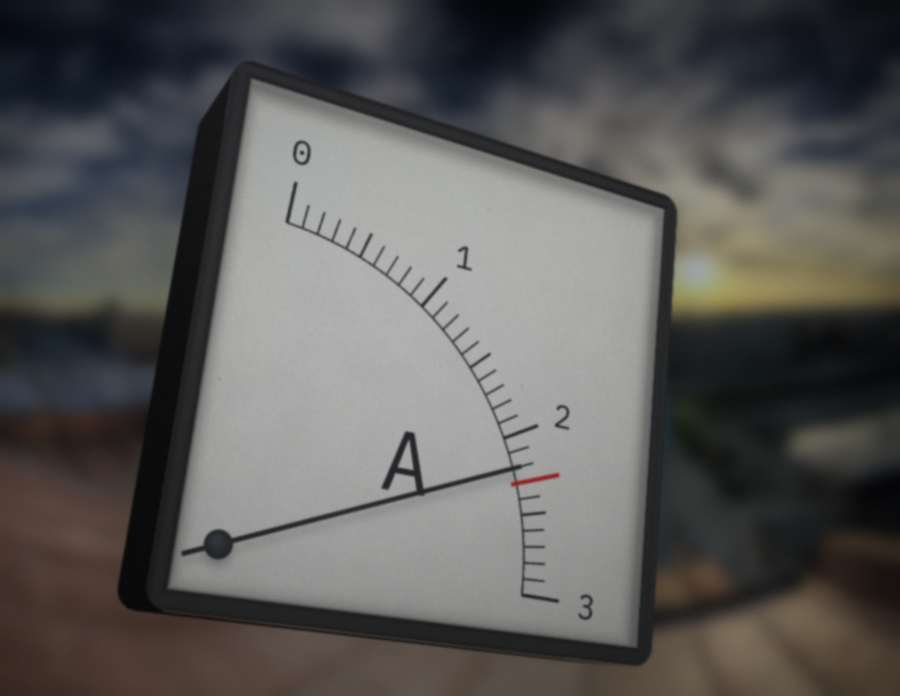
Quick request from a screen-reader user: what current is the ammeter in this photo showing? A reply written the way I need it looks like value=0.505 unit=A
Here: value=2.2 unit=A
